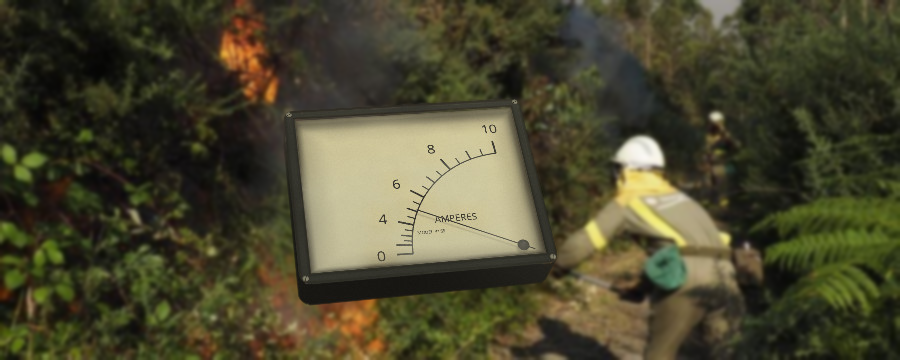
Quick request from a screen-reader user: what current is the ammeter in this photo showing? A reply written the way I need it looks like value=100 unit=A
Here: value=5 unit=A
